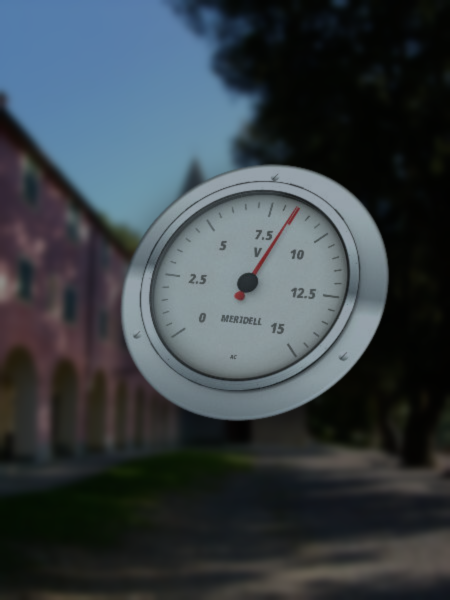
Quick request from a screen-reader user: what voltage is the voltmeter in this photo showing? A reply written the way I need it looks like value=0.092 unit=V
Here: value=8.5 unit=V
